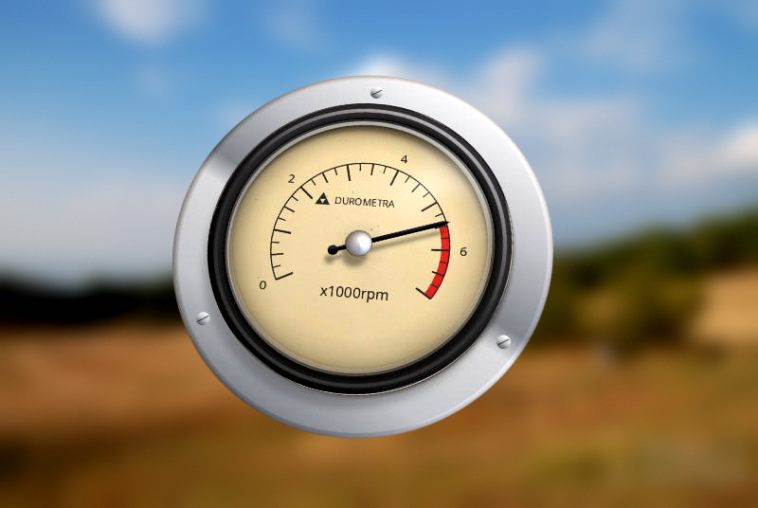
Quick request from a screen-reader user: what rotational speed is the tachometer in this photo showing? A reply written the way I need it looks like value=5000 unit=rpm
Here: value=5500 unit=rpm
